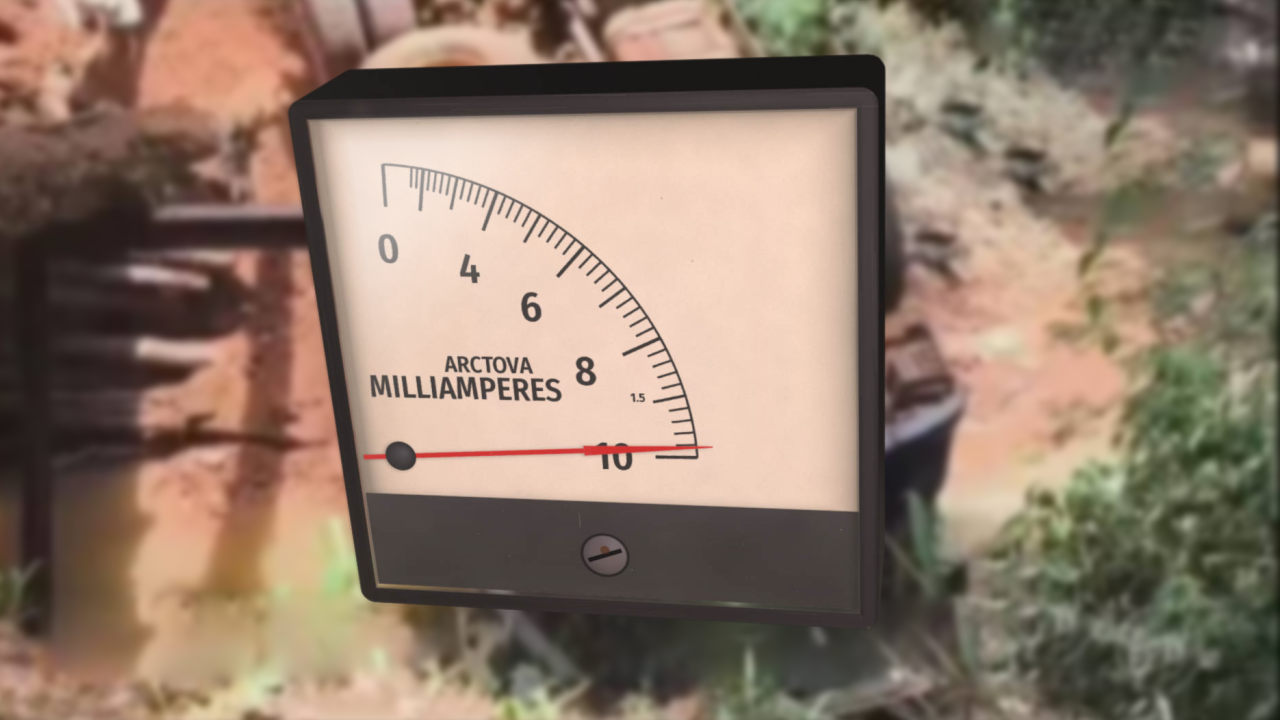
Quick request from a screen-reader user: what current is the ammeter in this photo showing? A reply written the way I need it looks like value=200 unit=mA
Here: value=9.8 unit=mA
